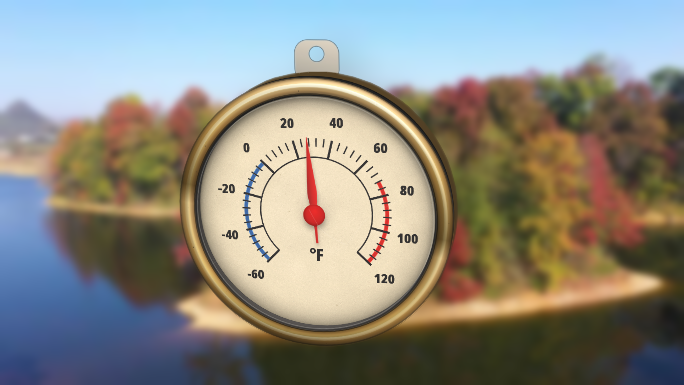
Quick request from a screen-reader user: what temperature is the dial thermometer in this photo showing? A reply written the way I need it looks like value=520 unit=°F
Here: value=28 unit=°F
